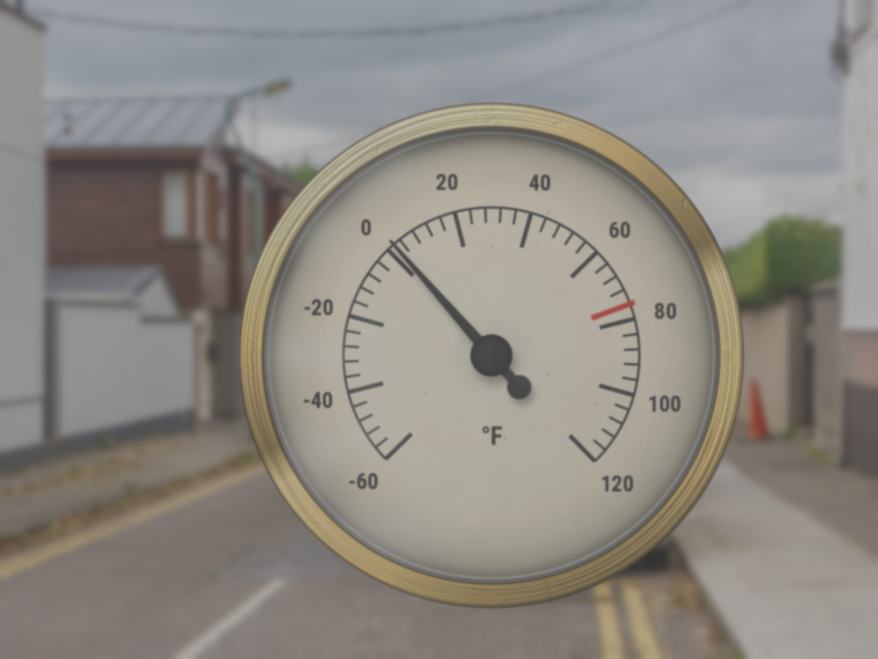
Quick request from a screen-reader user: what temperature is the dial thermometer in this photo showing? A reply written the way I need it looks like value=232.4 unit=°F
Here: value=2 unit=°F
